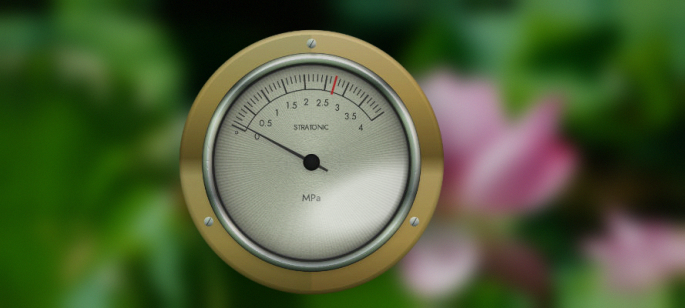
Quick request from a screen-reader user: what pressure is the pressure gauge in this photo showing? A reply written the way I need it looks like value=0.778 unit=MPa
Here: value=0.1 unit=MPa
